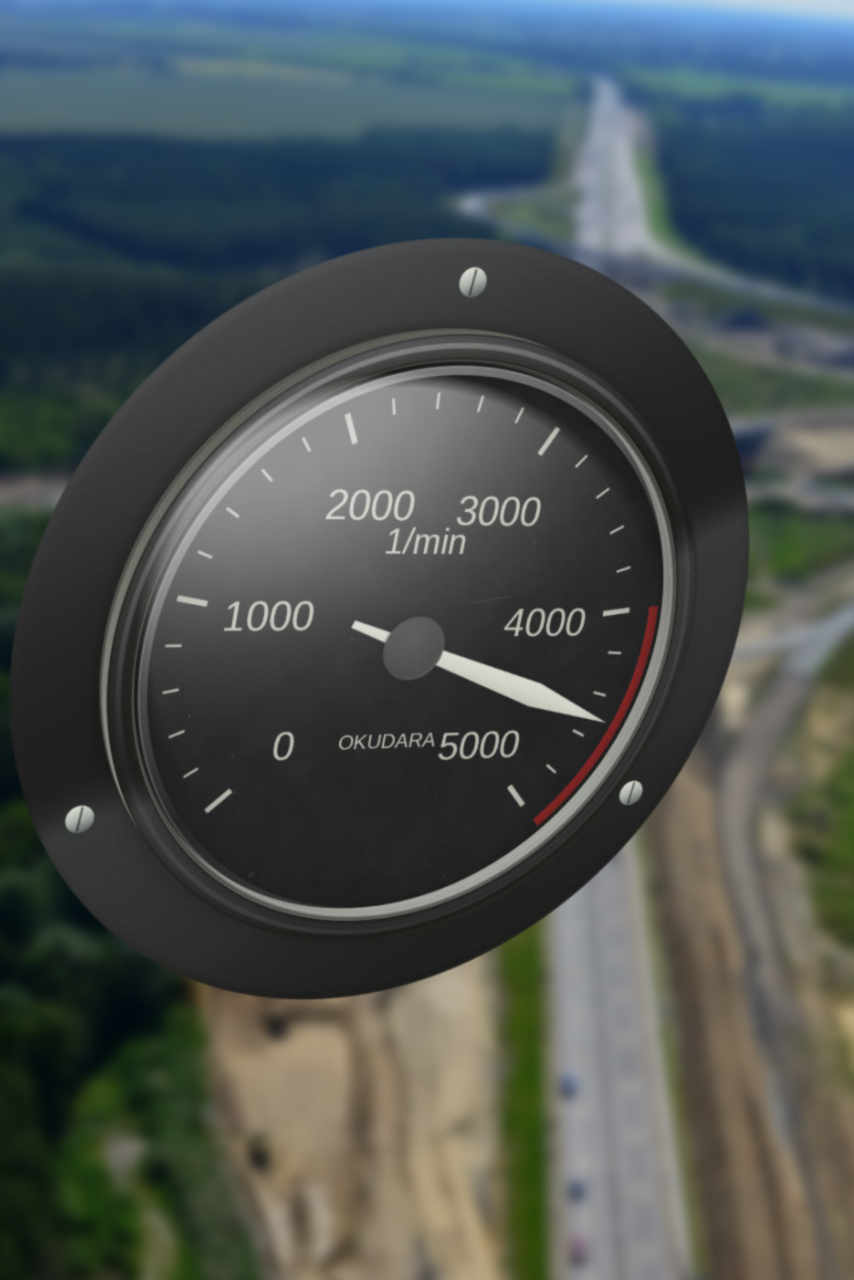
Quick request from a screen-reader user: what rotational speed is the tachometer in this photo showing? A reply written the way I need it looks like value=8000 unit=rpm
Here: value=4500 unit=rpm
